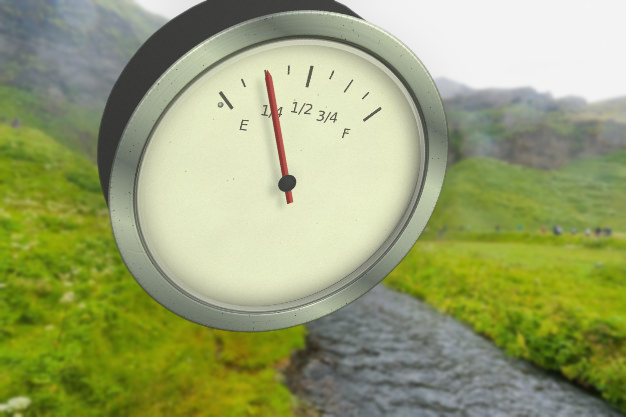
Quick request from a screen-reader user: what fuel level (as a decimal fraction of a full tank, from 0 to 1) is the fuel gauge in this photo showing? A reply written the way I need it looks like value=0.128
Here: value=0.25
